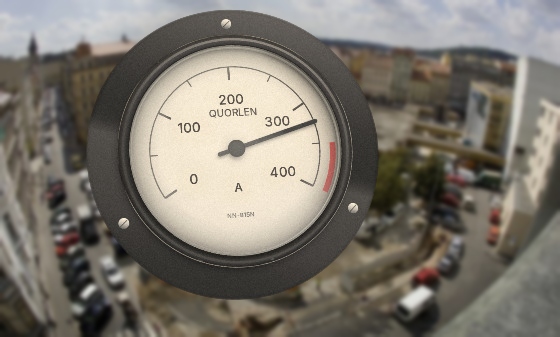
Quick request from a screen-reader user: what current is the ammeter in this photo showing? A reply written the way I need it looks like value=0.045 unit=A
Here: value=325 unit=A
